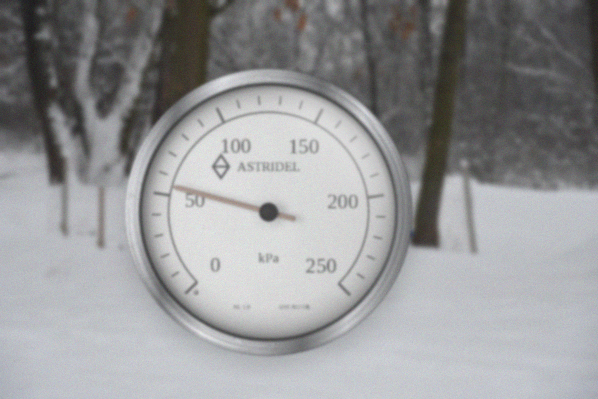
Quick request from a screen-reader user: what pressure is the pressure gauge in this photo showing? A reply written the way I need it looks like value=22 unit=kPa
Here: value=55 unit=kPa
